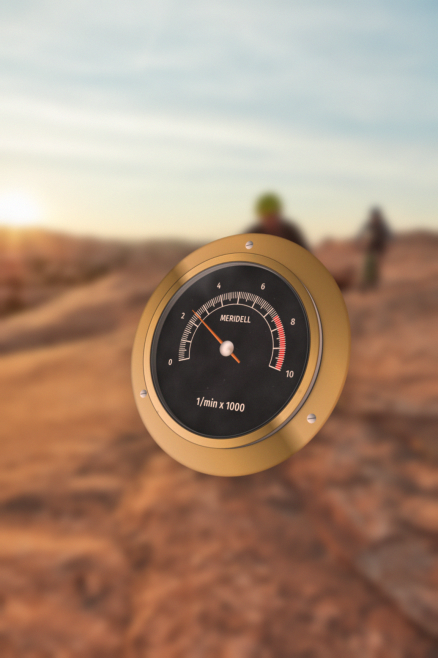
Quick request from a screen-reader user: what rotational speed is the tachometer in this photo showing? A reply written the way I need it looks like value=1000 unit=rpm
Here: value=2500 unit=rpm
